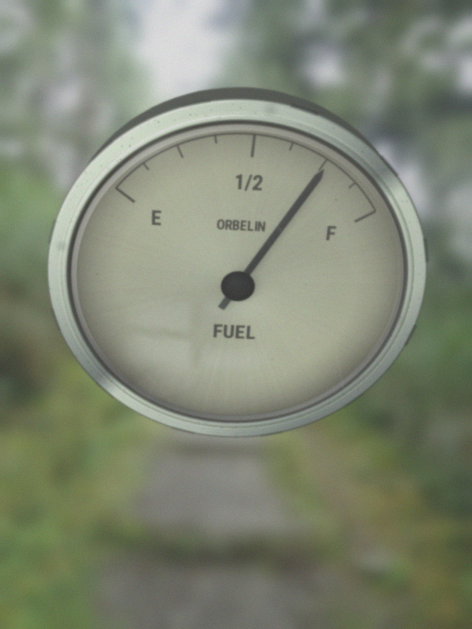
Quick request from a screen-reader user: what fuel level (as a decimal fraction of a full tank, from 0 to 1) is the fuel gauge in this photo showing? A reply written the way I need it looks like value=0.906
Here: value=0.75
